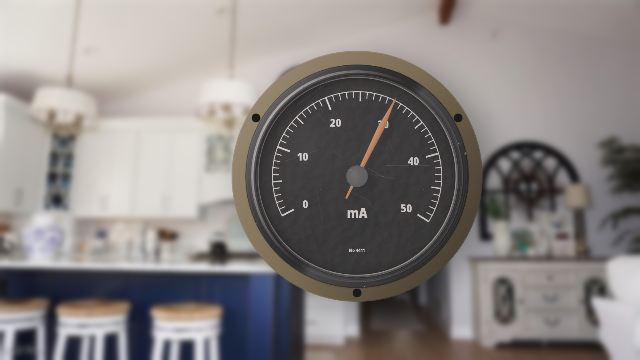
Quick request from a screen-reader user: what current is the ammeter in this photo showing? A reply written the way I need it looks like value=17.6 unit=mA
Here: value=30 unit=mA
